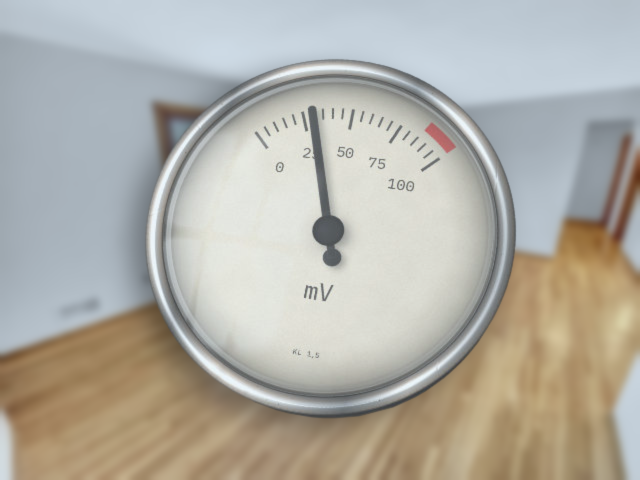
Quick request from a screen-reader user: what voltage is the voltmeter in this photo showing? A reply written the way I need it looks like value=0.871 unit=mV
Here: value=30 unit=mV
